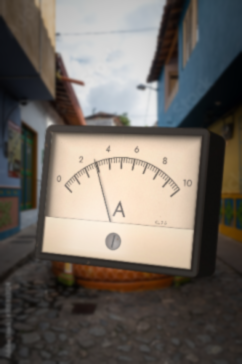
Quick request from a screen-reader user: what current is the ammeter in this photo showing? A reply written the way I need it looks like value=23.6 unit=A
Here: value=3 unit=A
